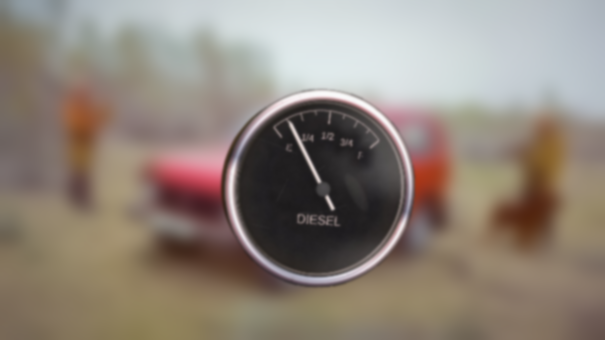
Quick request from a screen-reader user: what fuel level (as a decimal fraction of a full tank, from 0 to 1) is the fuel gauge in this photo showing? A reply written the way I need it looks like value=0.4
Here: value=0.125
